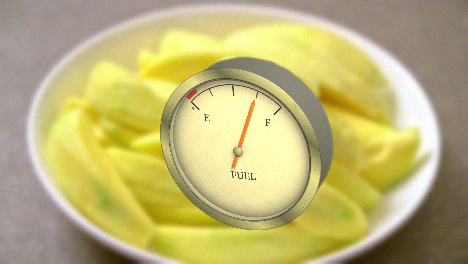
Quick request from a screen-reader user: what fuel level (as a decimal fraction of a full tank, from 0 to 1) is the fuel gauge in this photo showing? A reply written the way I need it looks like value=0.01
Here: value=0.75
